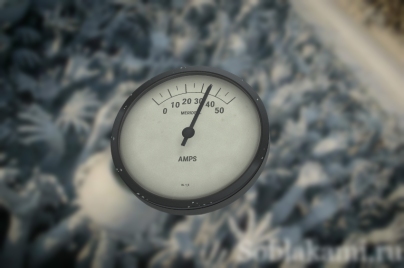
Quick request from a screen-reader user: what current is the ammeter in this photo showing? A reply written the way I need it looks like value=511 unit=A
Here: value=35 unit=A
